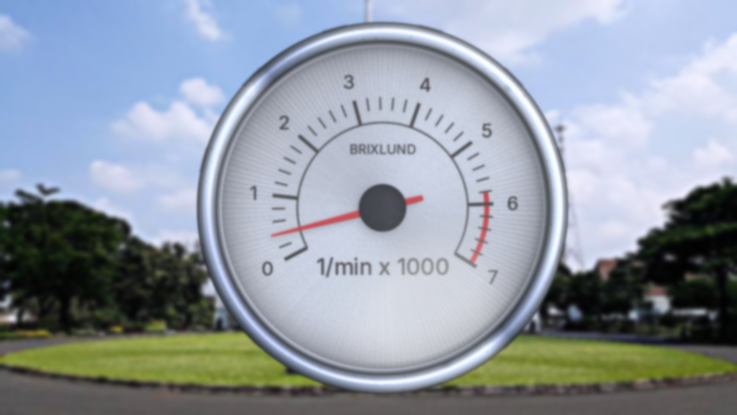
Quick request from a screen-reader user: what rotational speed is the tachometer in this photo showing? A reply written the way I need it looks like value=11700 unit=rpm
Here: value=400 unit=rpm
